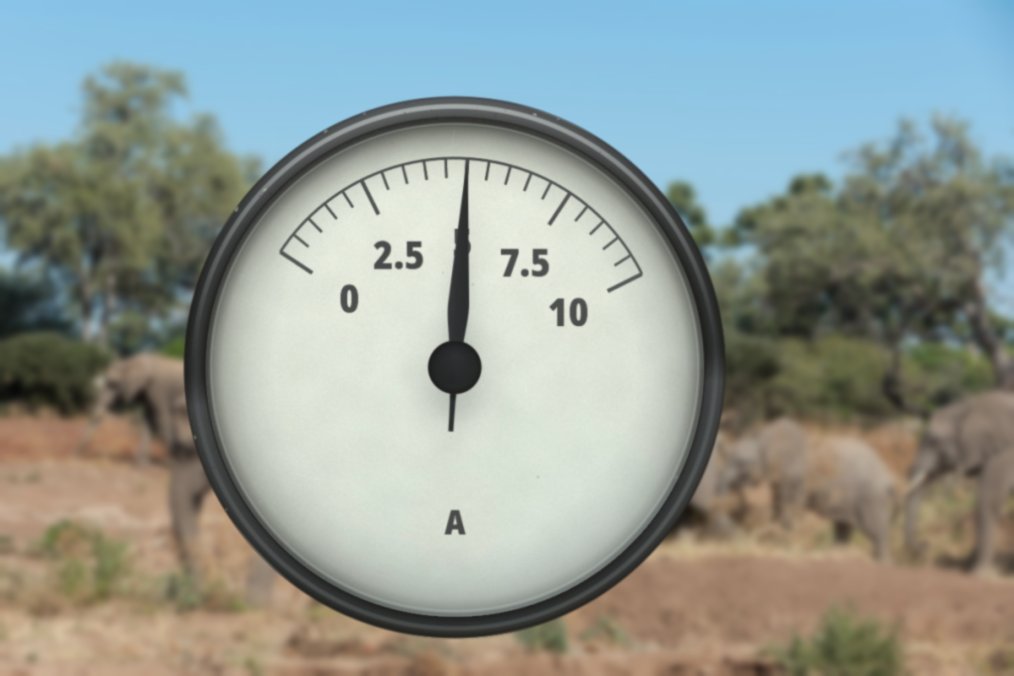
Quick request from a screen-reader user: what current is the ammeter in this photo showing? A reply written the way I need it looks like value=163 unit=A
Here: value=5 unit=A
